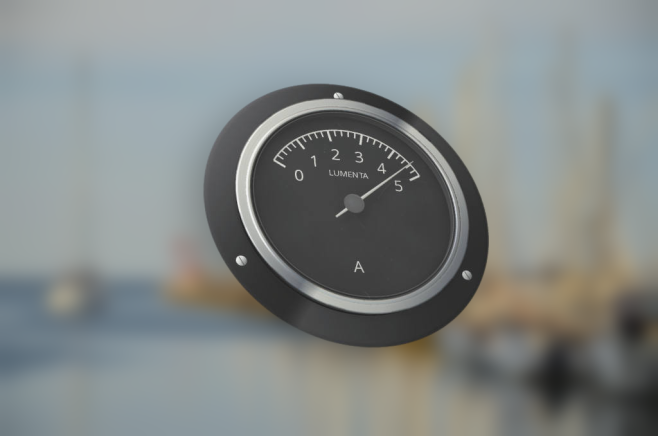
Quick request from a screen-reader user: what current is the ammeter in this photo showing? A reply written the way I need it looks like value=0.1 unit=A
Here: value=4.6 unit=A
